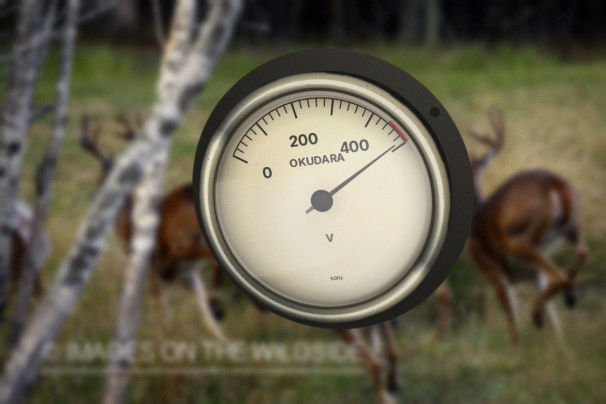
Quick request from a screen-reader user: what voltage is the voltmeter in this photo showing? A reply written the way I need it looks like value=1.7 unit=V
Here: value=490 unit=V
